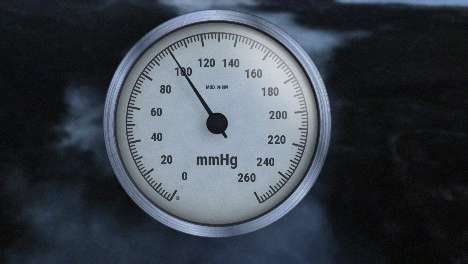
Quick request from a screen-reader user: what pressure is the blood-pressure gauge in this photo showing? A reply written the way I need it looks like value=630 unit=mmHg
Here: value=100 unit=mmHg
